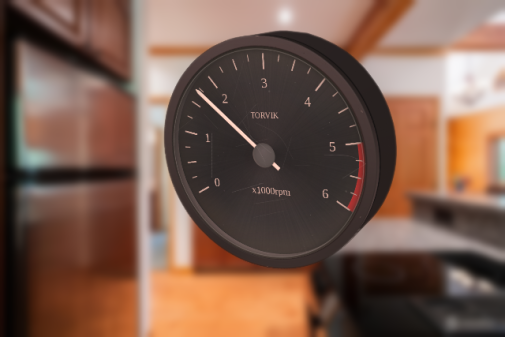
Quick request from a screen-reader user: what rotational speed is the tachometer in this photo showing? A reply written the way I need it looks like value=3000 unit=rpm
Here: value=1750 unit=rpm
